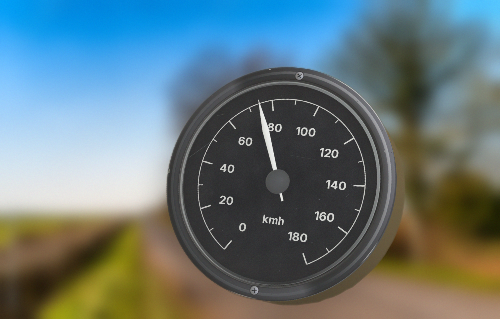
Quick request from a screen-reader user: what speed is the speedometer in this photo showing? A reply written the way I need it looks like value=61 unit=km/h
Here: value=75 unit=km/h
